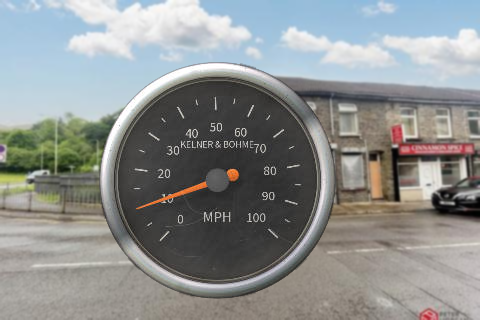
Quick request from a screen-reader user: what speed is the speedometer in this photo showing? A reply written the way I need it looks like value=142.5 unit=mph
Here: value=10 unit=mph
